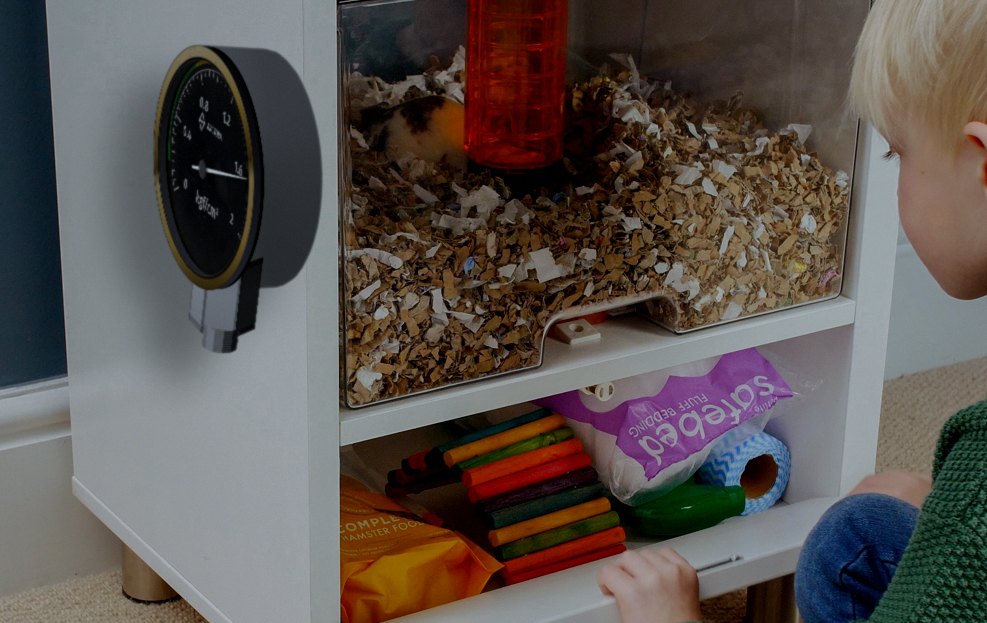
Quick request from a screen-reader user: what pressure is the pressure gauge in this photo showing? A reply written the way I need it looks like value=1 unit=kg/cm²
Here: value=1.65 unit=kg/cm²
